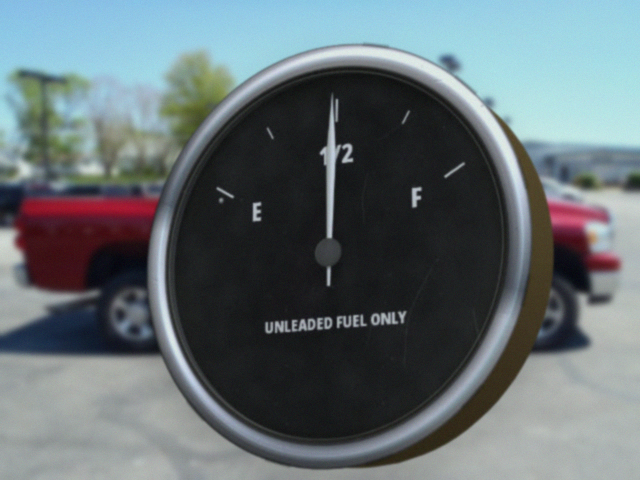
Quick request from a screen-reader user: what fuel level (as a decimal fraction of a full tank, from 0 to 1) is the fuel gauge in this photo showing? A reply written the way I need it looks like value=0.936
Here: value=0.5
